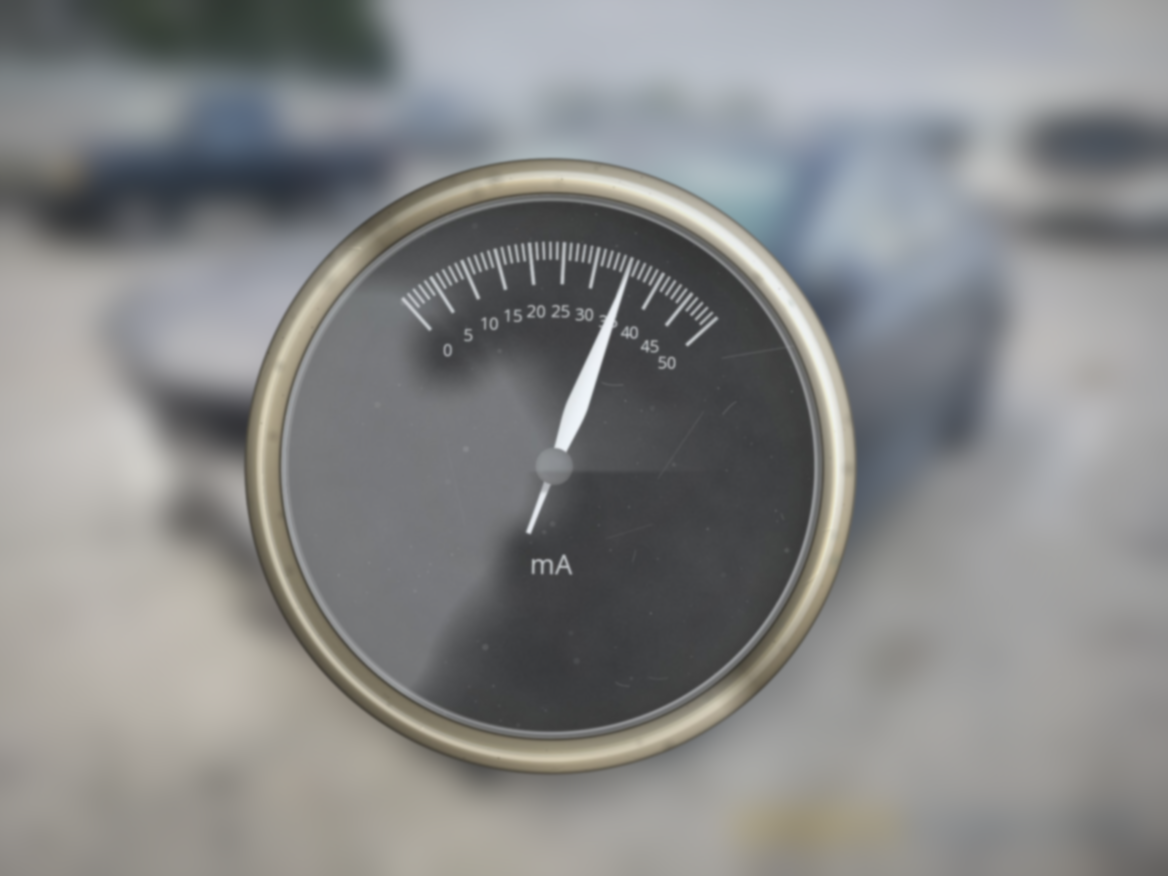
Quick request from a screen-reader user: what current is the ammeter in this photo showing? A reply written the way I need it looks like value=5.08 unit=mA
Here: value=35 unit=mA
